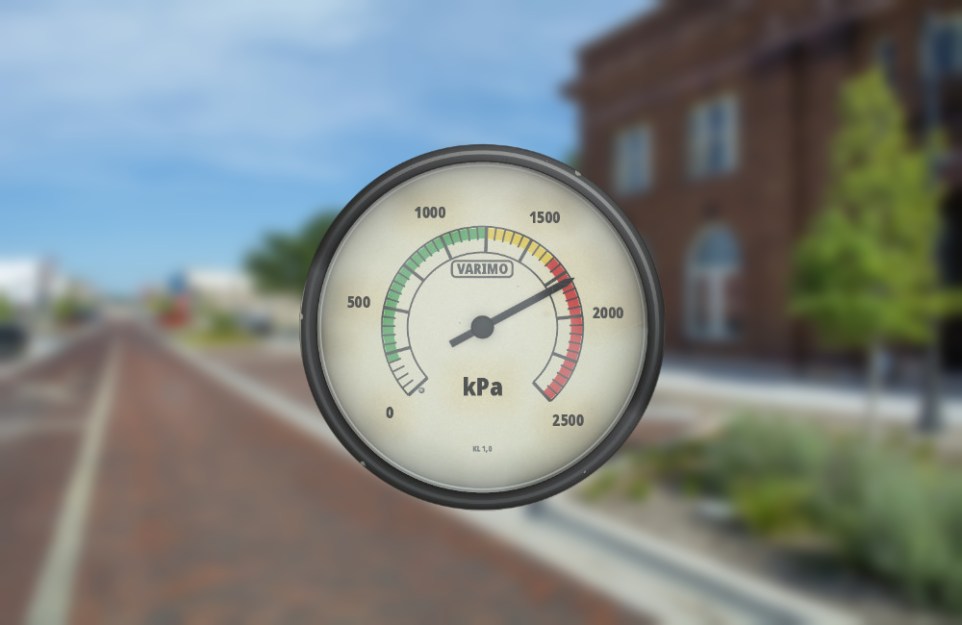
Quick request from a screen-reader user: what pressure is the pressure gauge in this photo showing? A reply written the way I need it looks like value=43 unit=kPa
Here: value=1800 unit=kPa
